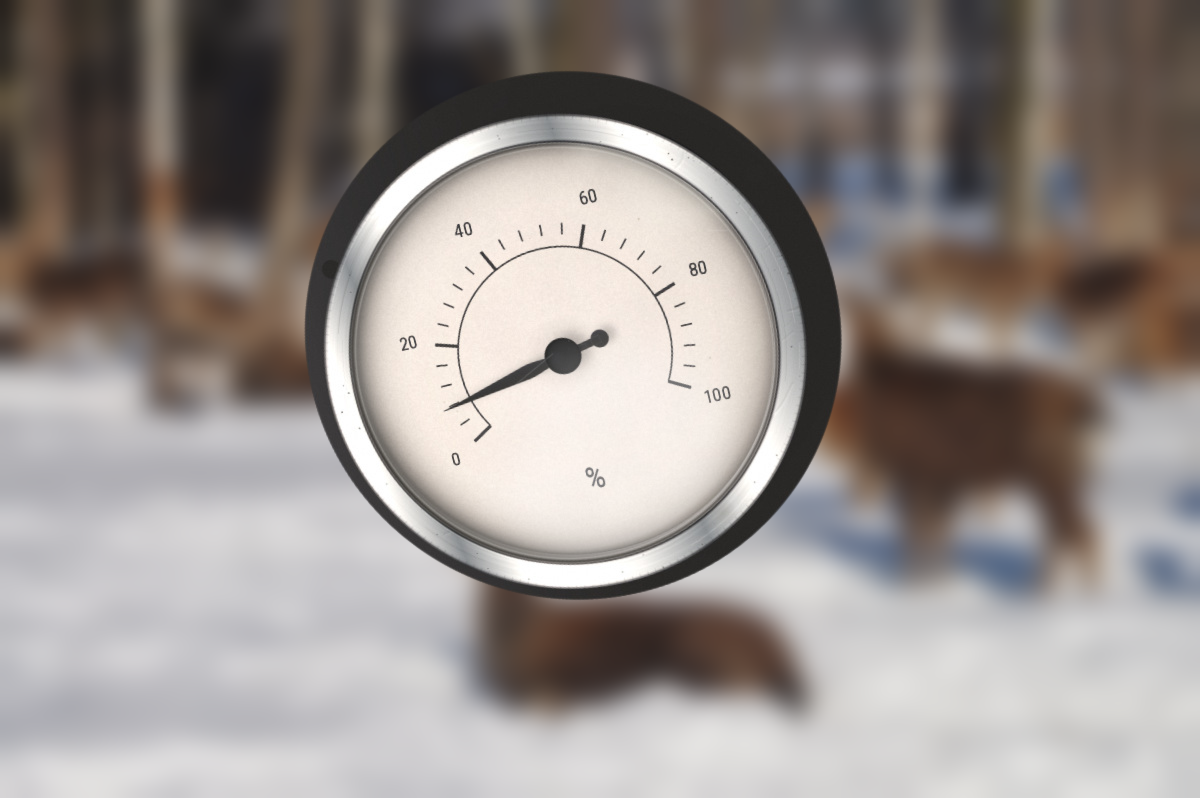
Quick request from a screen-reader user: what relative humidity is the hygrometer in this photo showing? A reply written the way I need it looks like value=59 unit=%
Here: value=8 unit=%
